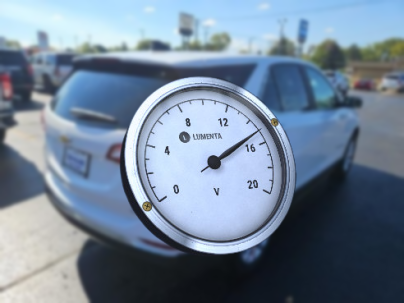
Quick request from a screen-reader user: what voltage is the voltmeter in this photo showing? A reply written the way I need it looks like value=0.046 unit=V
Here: value=15 unit=V
